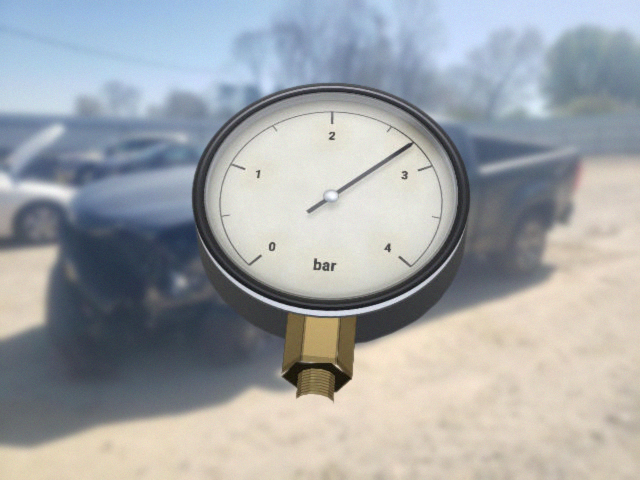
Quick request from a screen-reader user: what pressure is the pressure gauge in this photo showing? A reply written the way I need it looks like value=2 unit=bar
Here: value=2.75 unit=bar
